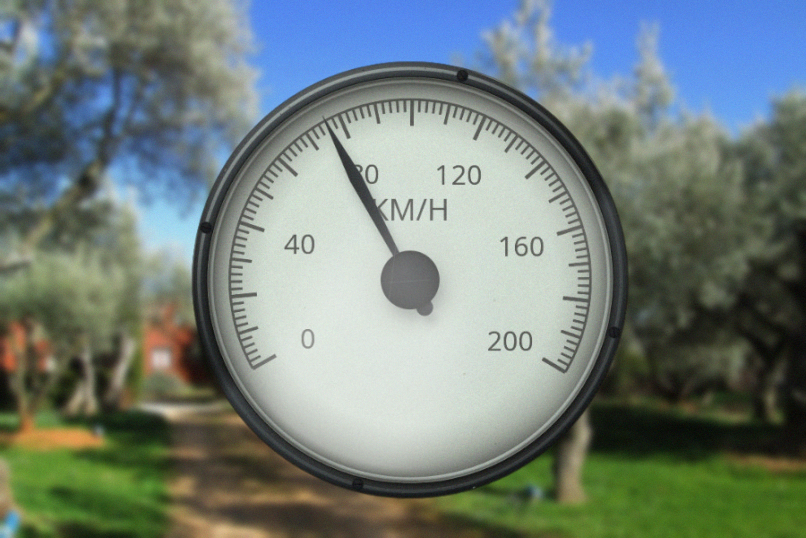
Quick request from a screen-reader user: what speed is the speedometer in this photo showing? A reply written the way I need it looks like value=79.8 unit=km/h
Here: value=76 unit=km/h
